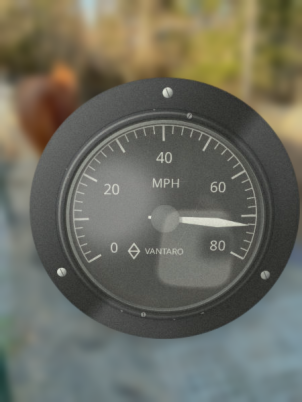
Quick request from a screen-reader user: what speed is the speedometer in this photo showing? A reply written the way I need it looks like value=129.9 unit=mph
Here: value=72 unit=mph
